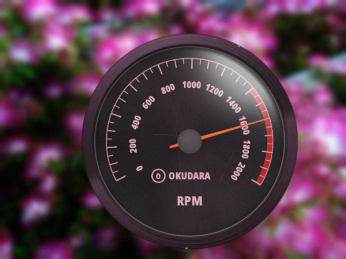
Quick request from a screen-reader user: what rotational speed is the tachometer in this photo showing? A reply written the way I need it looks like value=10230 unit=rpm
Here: value=1600 unit=rpm
